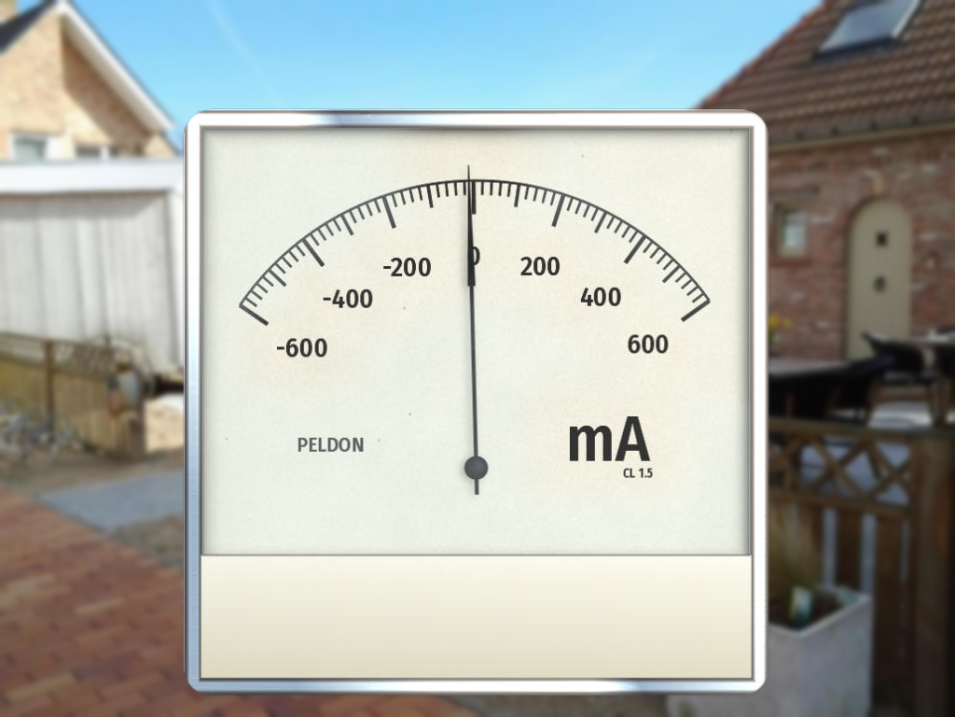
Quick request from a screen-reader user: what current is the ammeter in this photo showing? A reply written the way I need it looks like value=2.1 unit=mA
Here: value=-10 unit=mA
